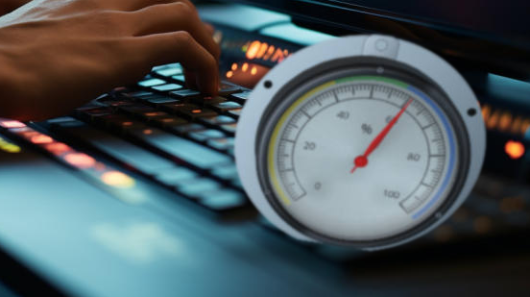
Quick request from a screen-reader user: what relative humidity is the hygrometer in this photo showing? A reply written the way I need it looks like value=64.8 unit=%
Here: value=60 unit=%
